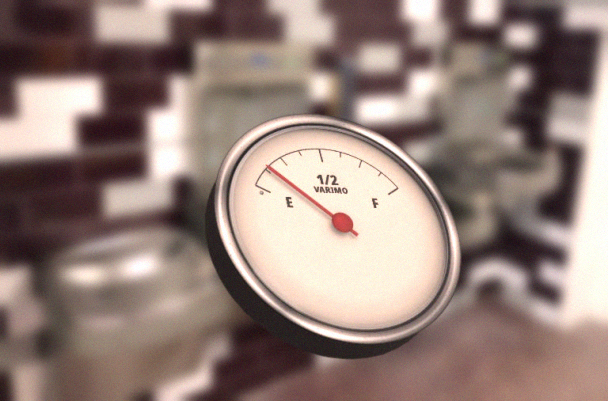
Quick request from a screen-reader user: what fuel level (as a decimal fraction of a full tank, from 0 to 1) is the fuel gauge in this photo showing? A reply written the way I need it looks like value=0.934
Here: value=0.125
